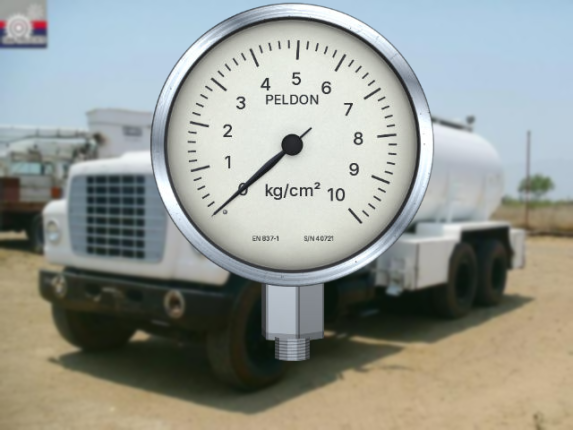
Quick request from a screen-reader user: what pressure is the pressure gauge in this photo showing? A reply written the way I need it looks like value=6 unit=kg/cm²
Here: value=0 unit=kg/cm²
